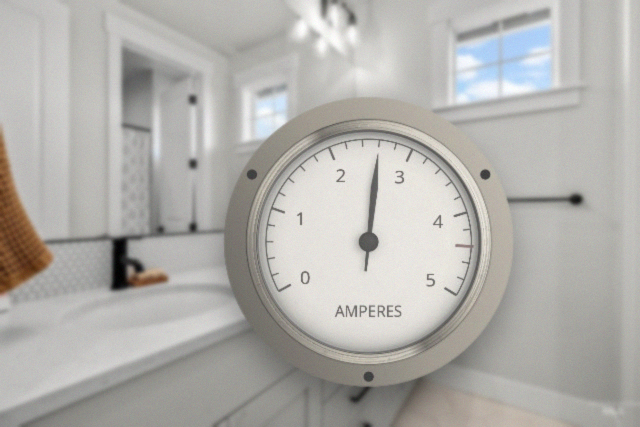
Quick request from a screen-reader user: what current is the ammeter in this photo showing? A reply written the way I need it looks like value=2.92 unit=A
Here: value=2.6 unit=A
